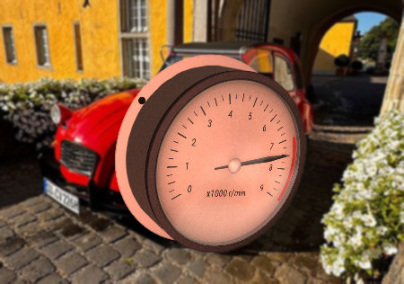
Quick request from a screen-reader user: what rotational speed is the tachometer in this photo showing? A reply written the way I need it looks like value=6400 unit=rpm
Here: value=7500 unit=rpm
